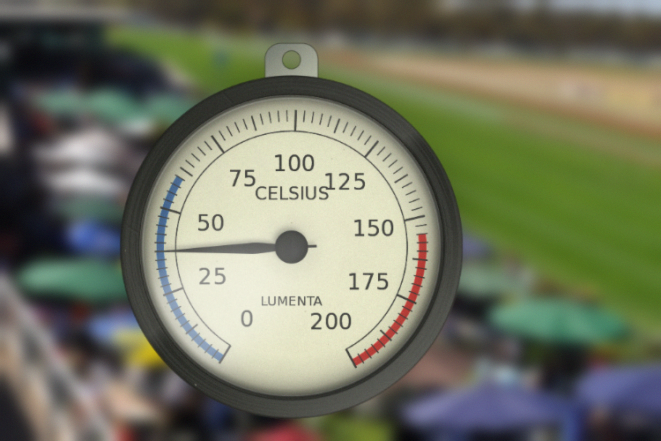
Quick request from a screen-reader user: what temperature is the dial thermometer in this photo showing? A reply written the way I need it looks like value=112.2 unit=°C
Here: value=37.5 unit=°C
